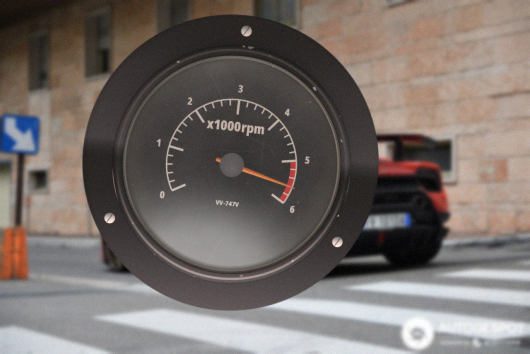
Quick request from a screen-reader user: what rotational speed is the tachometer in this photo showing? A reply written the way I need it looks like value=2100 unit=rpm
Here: value=5600 unit=rpm
